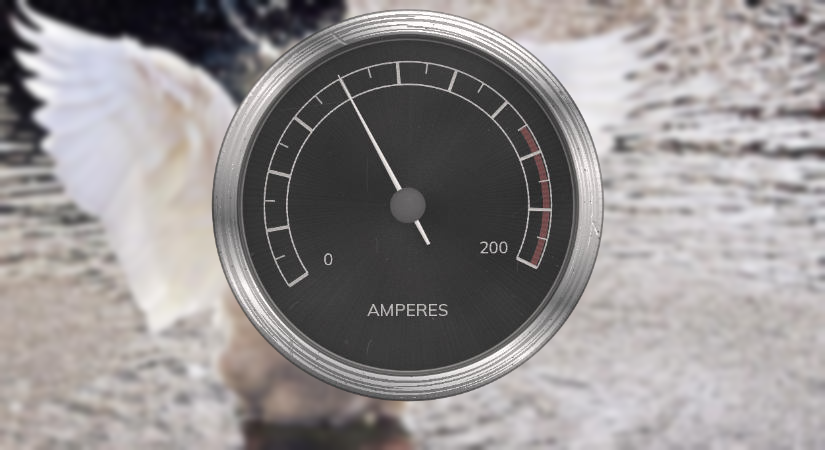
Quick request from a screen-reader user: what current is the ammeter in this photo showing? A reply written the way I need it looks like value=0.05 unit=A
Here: value=80 unit=A
